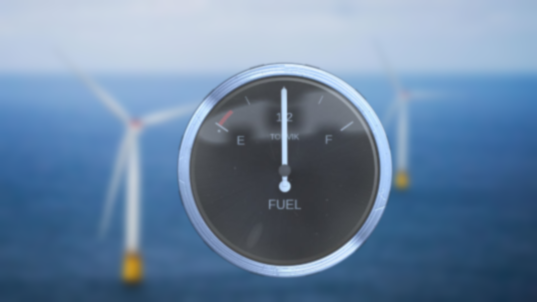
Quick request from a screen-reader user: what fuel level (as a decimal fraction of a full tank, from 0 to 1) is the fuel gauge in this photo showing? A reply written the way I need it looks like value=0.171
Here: value=0.5
